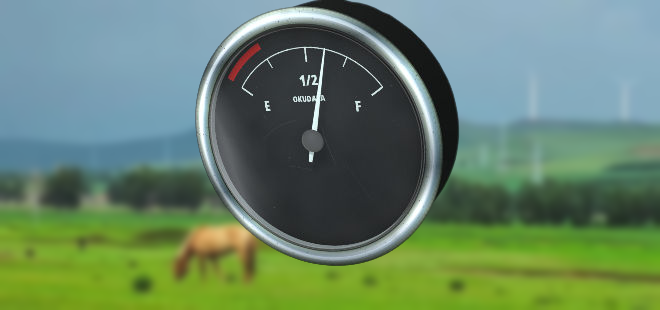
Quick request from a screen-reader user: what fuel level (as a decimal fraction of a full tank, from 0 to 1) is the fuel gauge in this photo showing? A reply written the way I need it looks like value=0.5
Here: value=0.625
